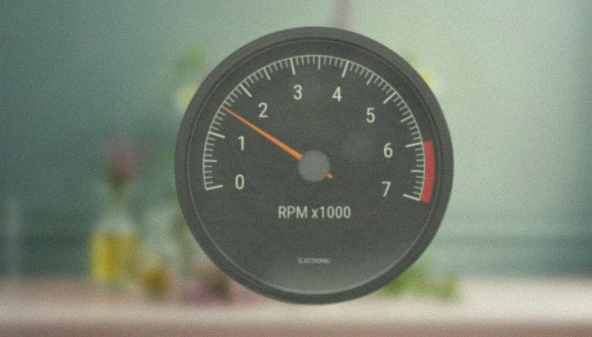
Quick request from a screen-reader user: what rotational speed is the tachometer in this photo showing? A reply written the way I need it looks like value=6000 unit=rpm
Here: value=1500 unit=rpm
